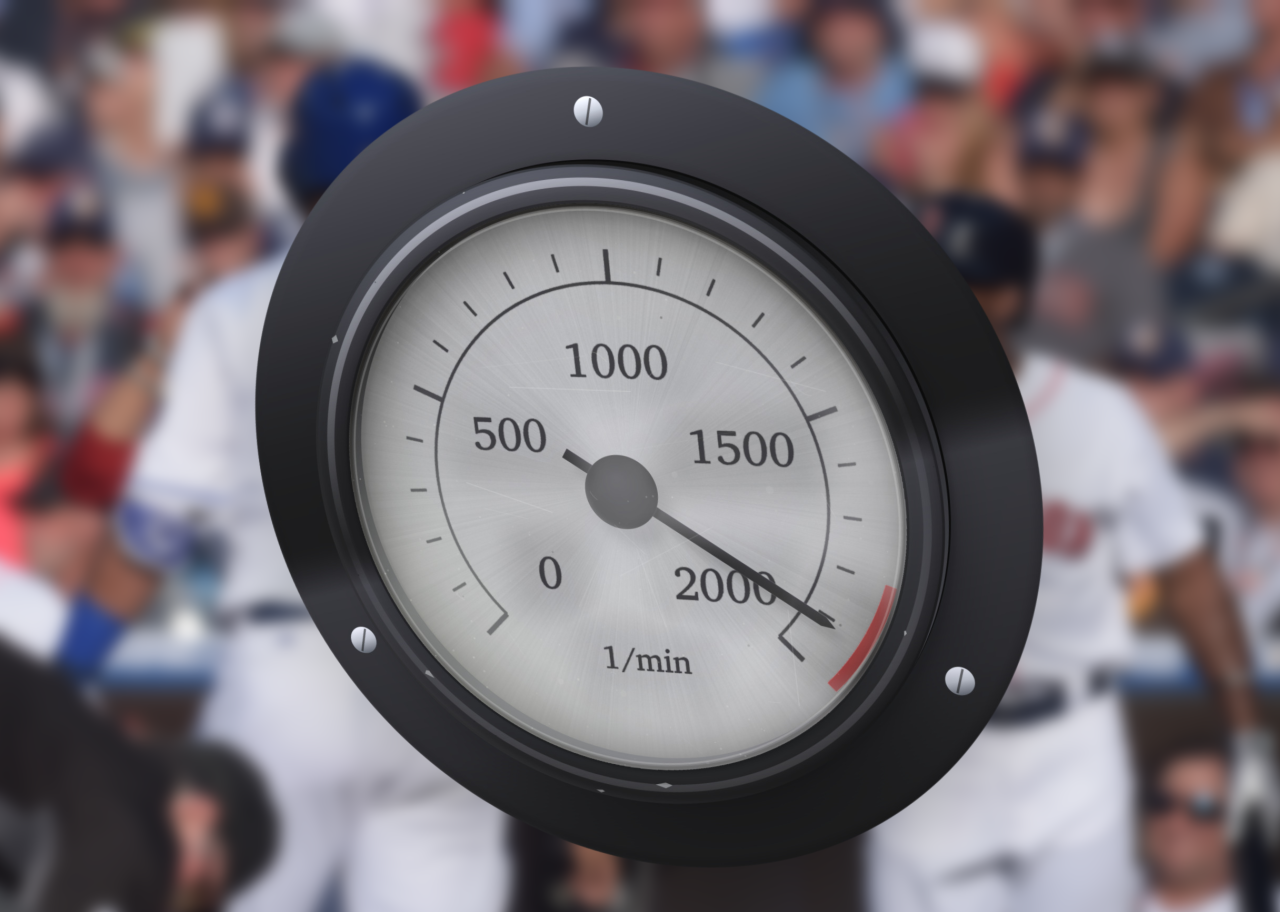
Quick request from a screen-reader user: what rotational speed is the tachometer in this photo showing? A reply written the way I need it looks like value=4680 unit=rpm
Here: value=1900 unit=rpm
